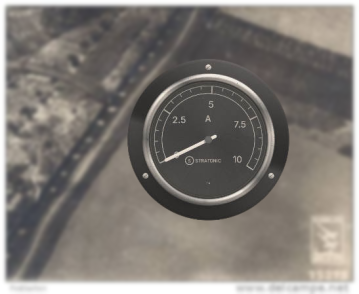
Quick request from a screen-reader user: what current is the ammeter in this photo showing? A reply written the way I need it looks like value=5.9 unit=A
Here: value=0 unit=A
